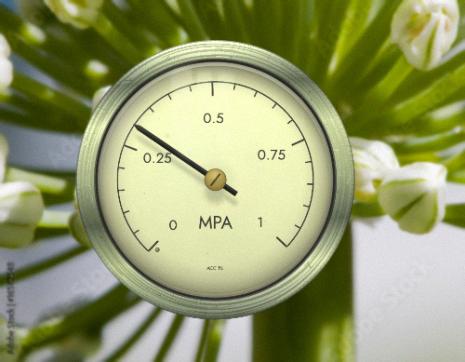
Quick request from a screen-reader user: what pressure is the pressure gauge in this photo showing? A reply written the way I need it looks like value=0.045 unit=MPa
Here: value=0.3 unit=MPa
